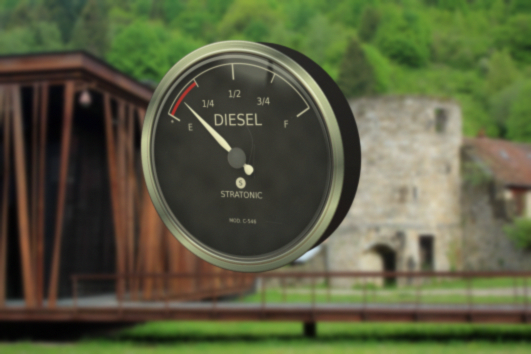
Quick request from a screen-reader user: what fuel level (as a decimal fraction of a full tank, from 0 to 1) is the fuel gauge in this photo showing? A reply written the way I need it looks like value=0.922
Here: value=0.125
